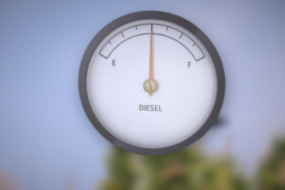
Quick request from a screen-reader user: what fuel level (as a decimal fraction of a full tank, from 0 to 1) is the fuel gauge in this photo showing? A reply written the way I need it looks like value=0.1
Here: value=0.5
